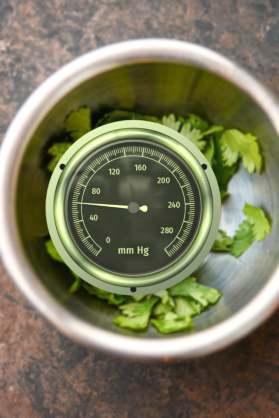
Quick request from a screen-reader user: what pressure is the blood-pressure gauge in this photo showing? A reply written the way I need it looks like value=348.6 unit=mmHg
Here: value=60 unit=mmHg
